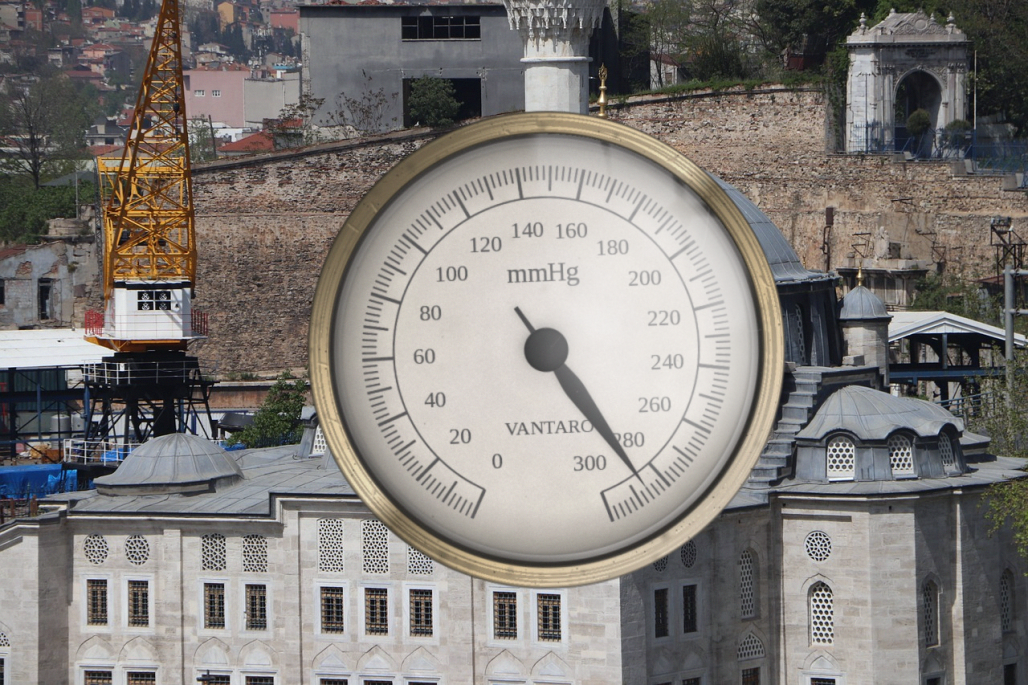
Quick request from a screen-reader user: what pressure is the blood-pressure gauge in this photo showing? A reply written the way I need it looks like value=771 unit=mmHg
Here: value=286 unit=mmHg
